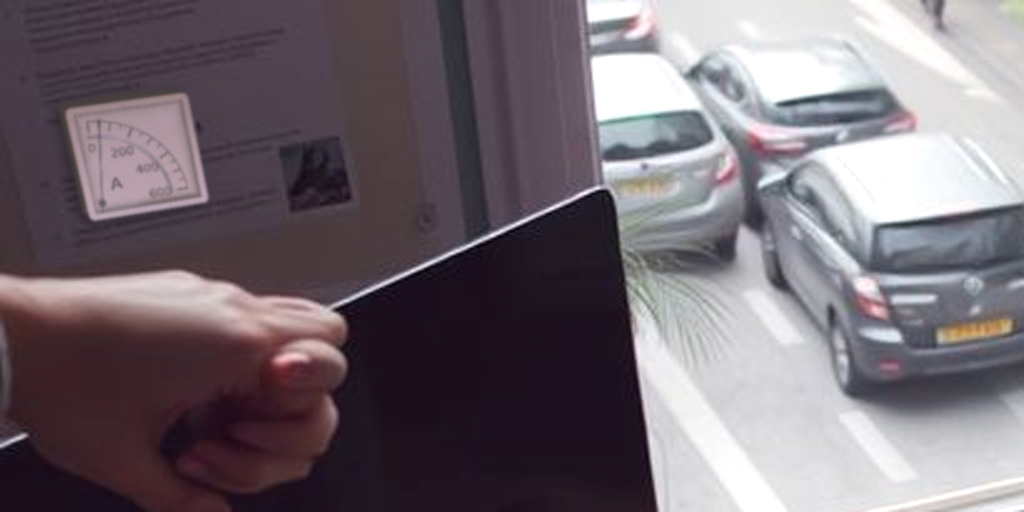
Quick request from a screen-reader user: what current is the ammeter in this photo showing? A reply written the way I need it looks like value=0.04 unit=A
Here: value=50 unit=A
